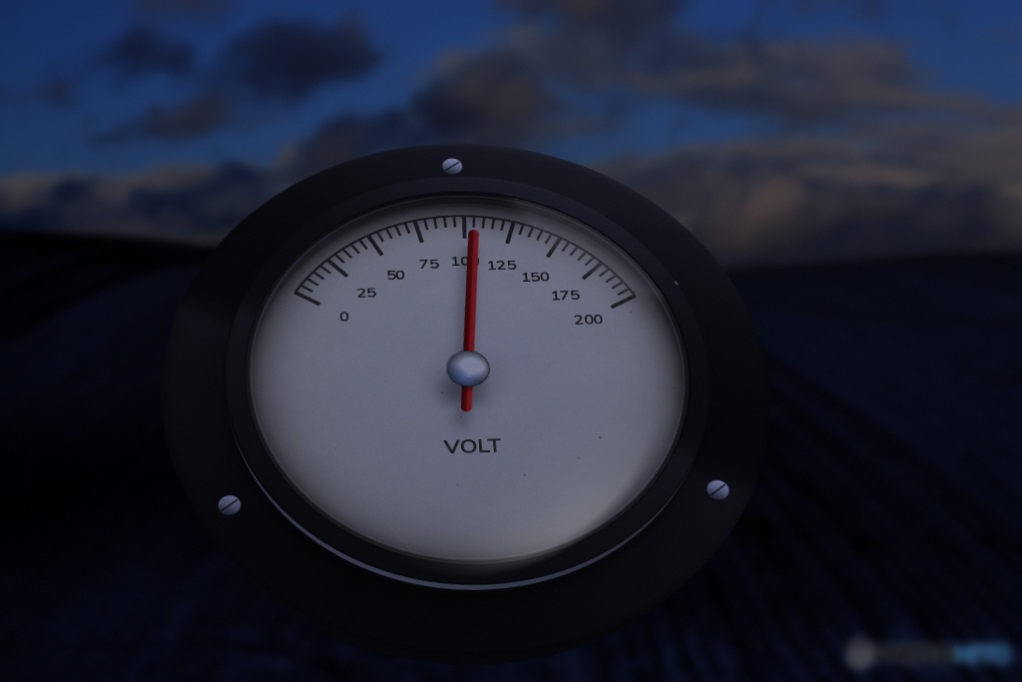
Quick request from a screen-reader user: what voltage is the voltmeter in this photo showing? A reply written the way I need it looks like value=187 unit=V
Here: value=105 unit=V
